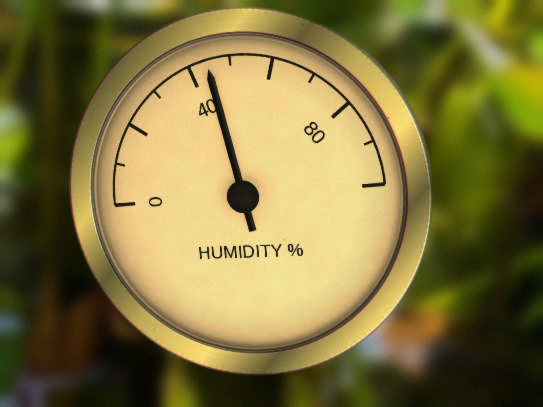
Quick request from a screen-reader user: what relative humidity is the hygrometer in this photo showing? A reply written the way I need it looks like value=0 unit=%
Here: value=45 unit=%
